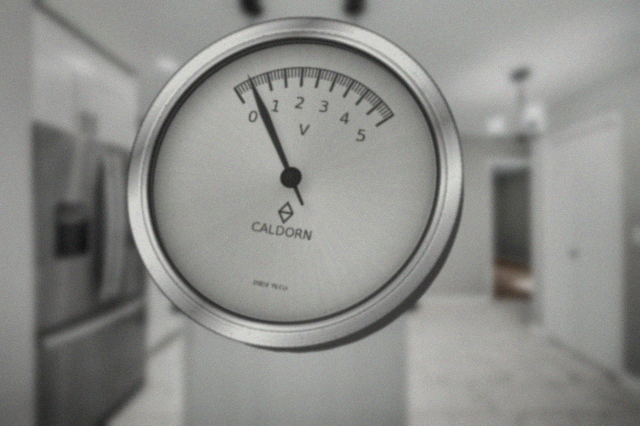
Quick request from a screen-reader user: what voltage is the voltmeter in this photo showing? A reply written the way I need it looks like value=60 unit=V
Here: value=0.5 unit=V
